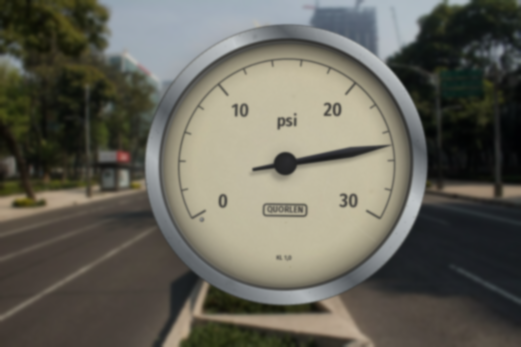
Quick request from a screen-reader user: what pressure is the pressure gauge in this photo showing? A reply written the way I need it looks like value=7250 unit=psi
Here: value=25 unit=psi
